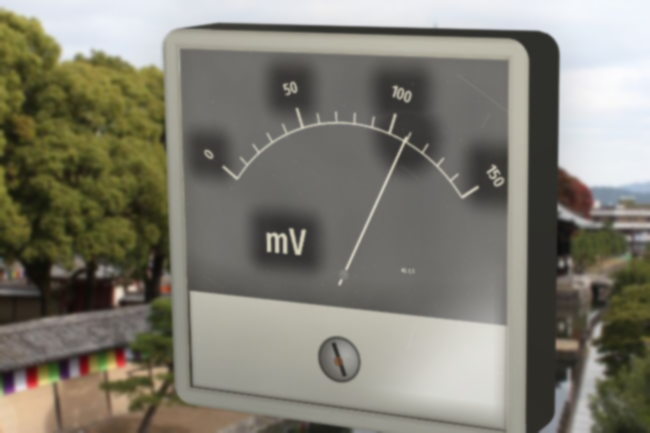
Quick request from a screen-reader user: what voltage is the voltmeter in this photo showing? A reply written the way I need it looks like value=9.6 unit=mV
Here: value=110 unit=mV
